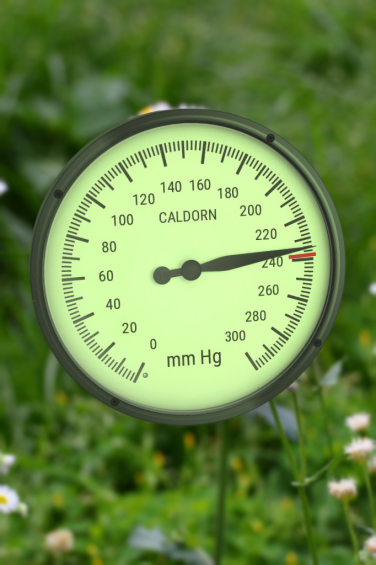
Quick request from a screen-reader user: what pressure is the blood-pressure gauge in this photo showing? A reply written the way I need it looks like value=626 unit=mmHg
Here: value=234 unit=mmHg
